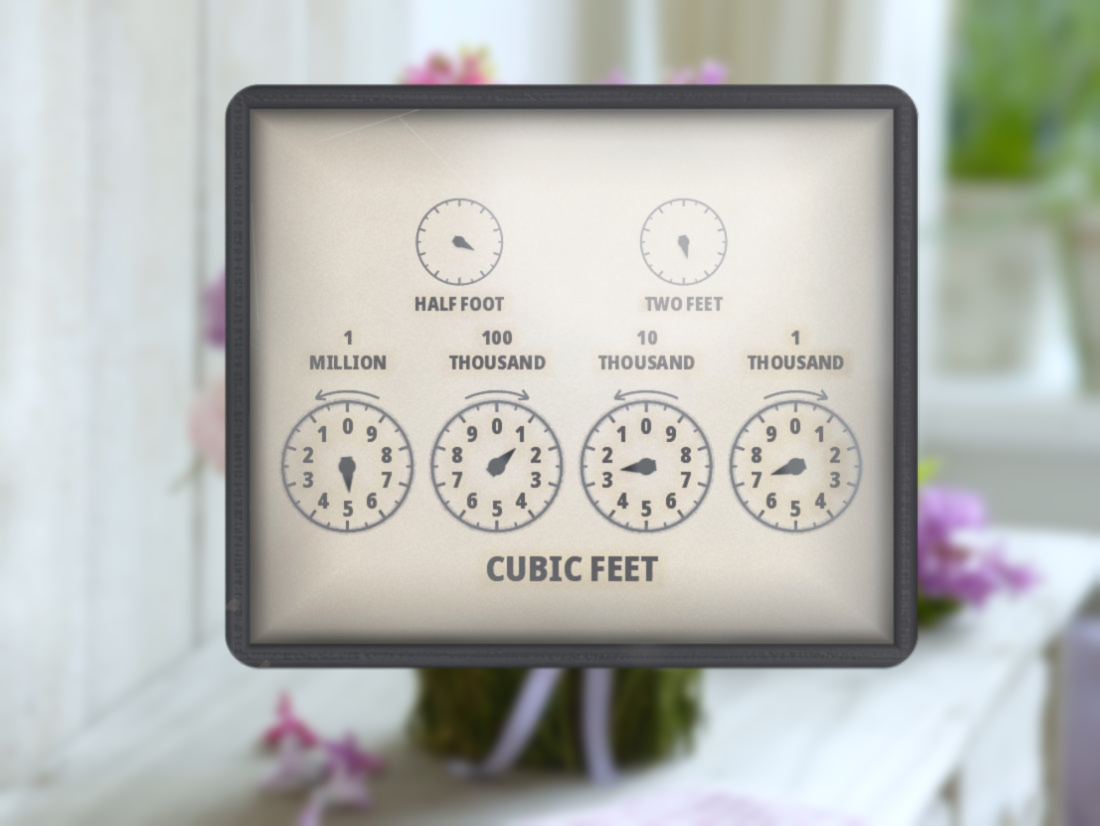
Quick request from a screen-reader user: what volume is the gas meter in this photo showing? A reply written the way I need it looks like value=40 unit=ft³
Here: value=512700 unit=ft³
